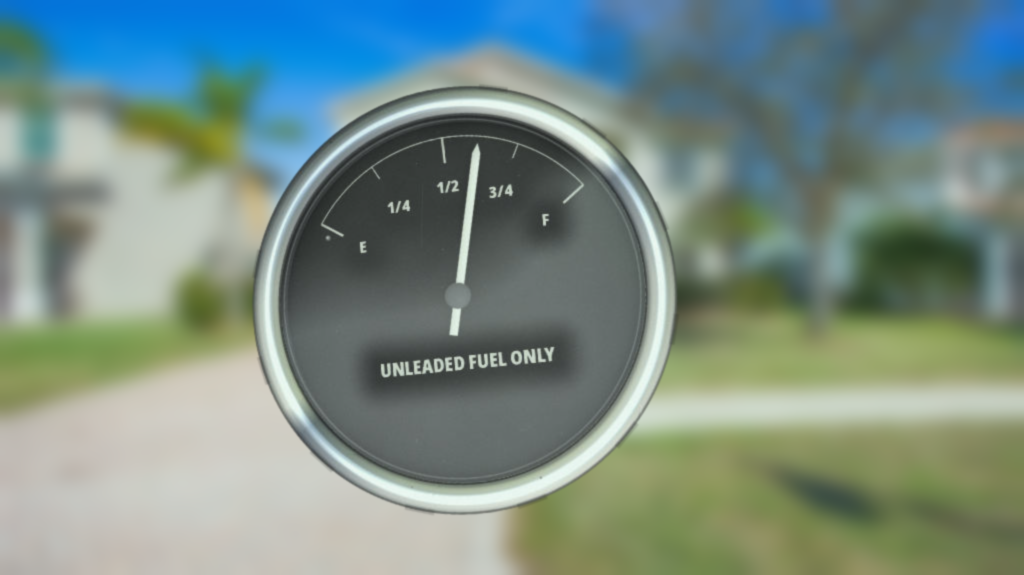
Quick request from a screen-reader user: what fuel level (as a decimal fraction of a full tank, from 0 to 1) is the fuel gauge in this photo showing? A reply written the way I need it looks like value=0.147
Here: value=0.625
